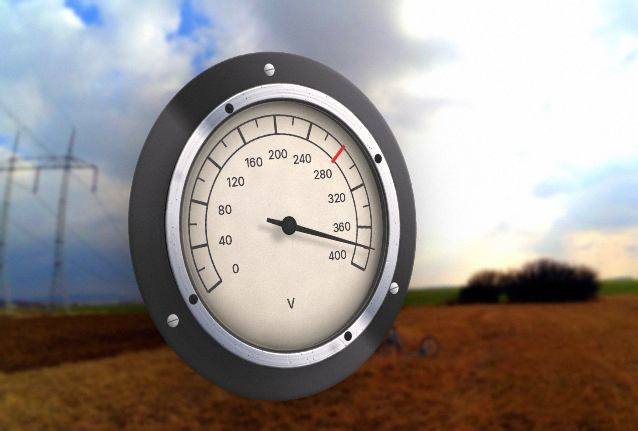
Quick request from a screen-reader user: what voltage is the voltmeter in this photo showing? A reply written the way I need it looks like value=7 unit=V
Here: value=380 unit=V
